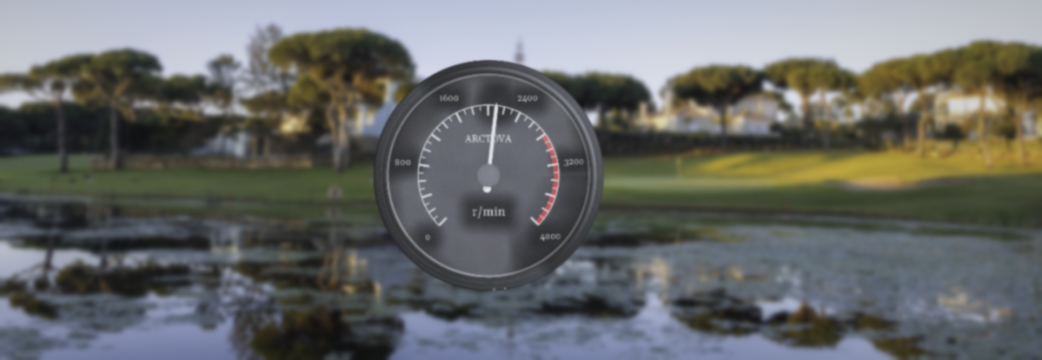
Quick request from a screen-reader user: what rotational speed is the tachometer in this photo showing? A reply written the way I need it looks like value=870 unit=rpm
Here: value=2100 unit=rpm
